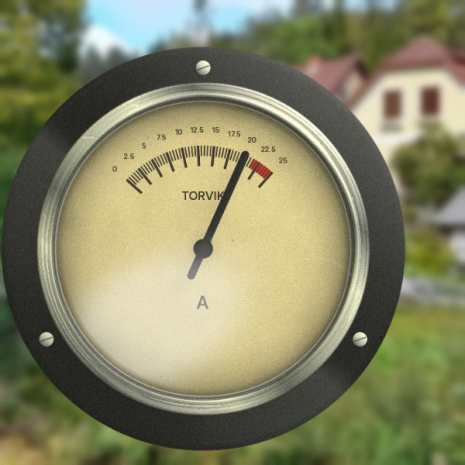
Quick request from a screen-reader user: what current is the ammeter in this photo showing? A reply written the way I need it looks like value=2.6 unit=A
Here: value=20 unit=A
